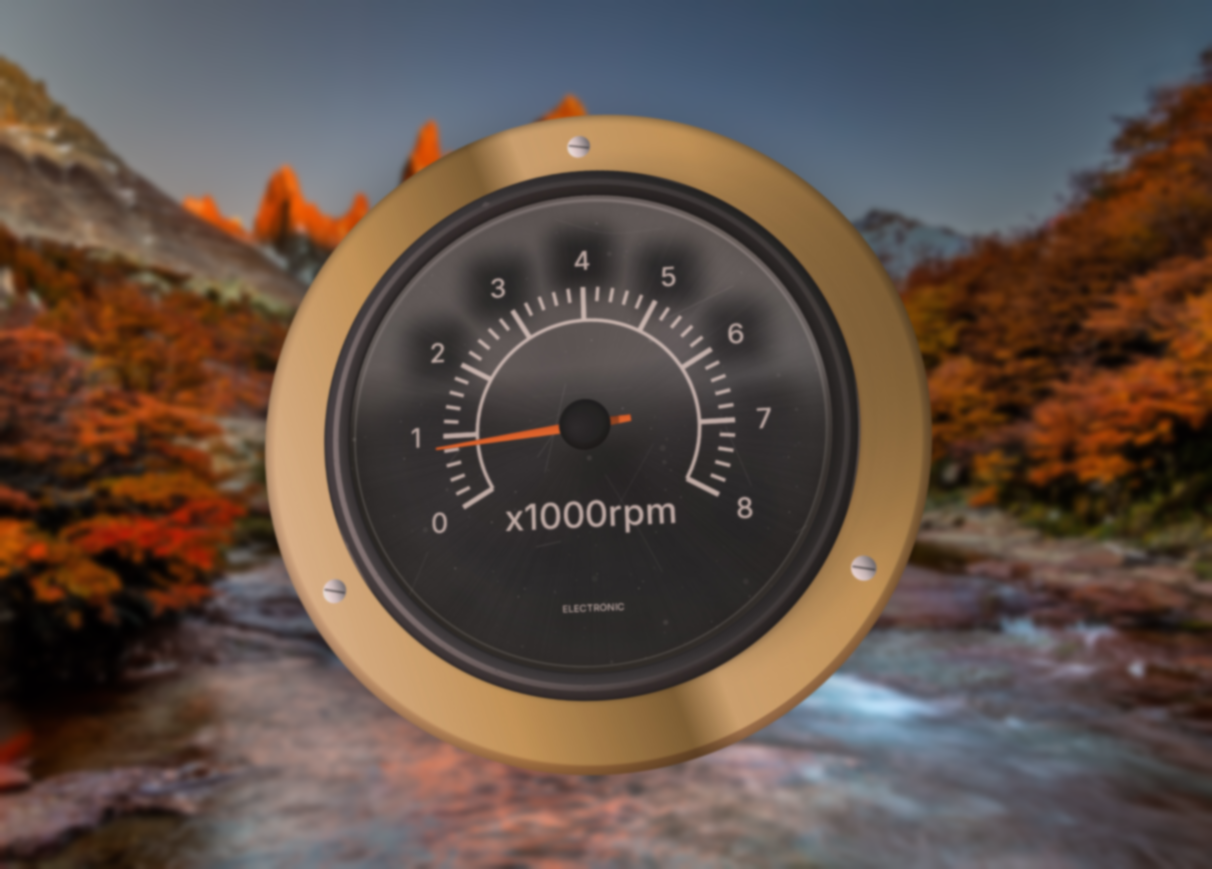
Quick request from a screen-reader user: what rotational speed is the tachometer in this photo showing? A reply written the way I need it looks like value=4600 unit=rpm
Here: value=800 unit=rpm
